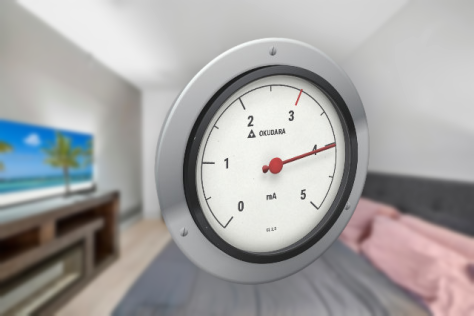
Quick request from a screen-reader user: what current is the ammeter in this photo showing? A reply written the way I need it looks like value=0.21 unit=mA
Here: value=4 unit=mA
